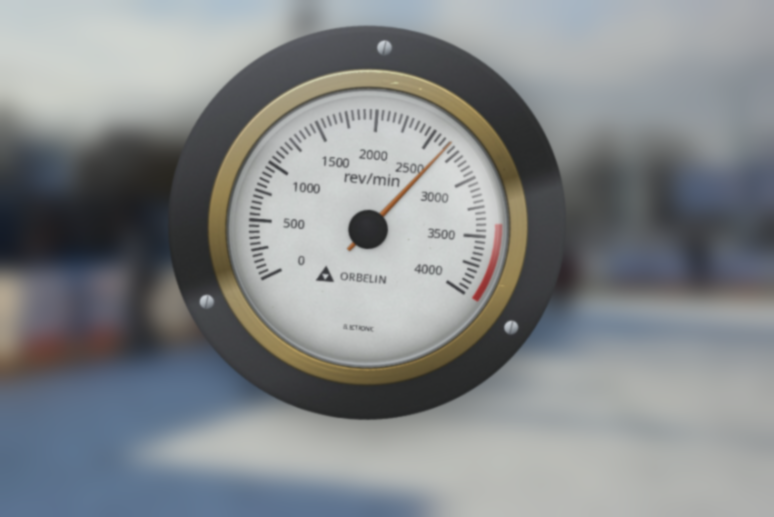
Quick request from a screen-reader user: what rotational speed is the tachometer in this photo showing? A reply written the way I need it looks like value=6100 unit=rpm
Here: value=2650 unit=rpm
